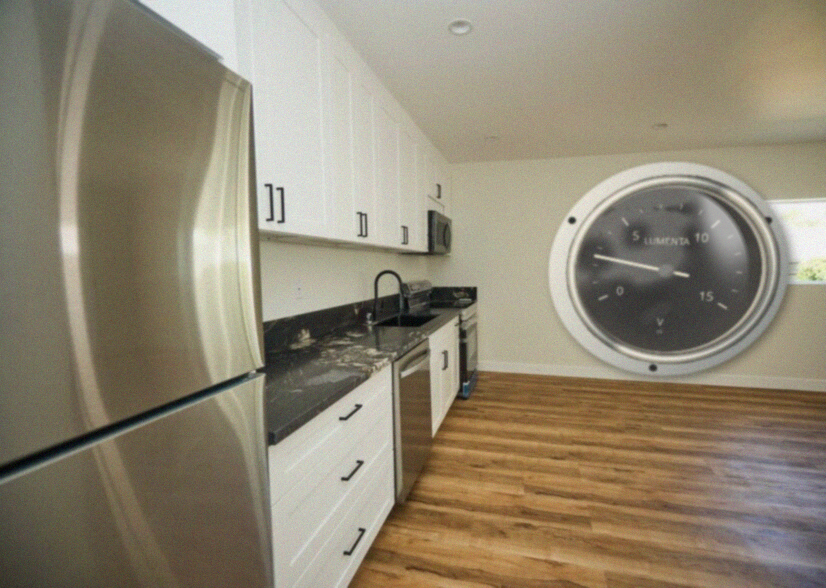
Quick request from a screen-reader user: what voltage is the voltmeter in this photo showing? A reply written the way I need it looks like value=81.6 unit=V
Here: value=2.5 unit=V
